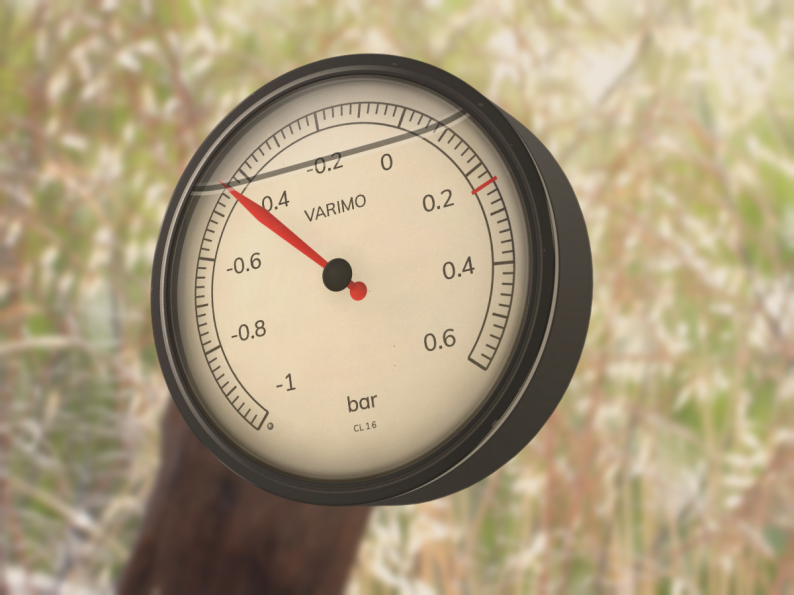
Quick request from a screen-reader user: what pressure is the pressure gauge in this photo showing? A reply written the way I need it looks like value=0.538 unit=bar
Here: value=-0.44 unit=bar
